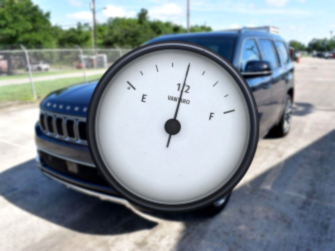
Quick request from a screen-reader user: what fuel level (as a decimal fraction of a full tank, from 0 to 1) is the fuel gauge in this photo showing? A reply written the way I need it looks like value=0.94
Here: value=0.5
